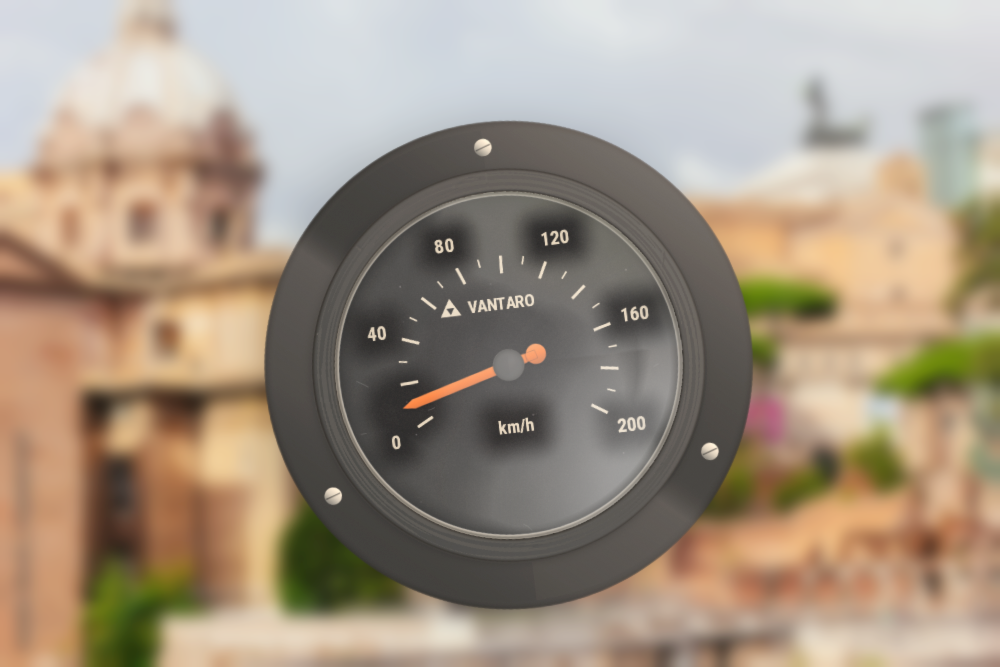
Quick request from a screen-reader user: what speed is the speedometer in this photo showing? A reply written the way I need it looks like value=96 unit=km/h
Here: value=10 unit=km/h
